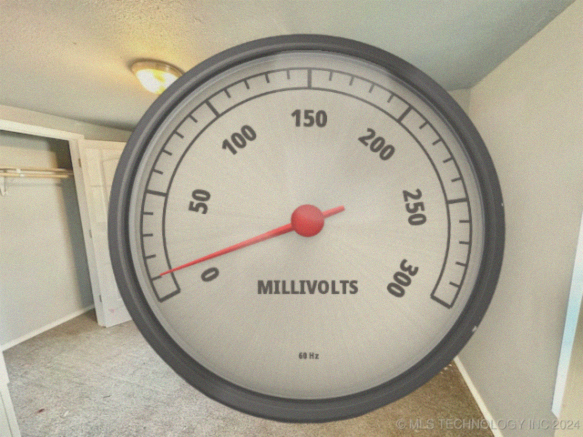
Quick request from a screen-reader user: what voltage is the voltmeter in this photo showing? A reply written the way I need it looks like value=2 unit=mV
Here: value=10 unit=mV
